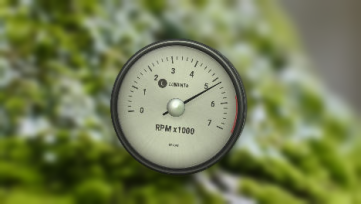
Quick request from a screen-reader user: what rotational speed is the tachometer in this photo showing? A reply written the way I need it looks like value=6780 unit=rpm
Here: value=5200 unit=rpm
